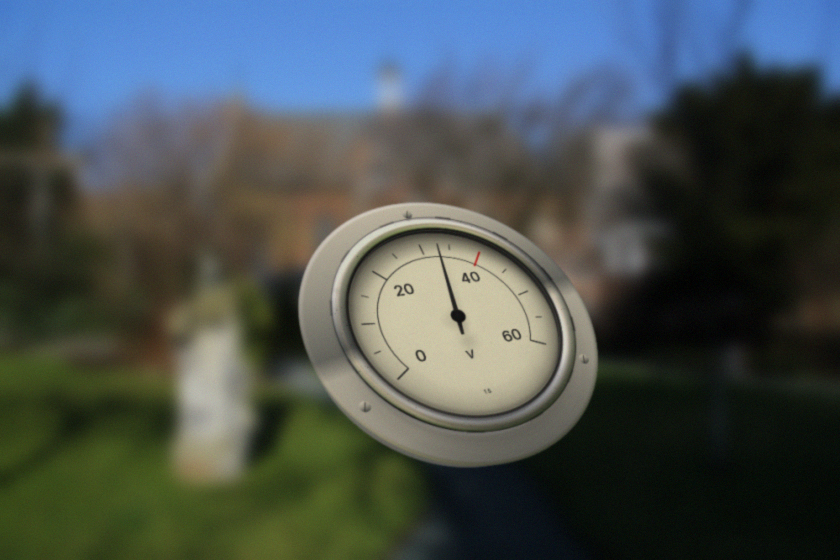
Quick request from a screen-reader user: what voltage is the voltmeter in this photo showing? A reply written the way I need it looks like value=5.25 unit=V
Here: value=32.5 unit=V
